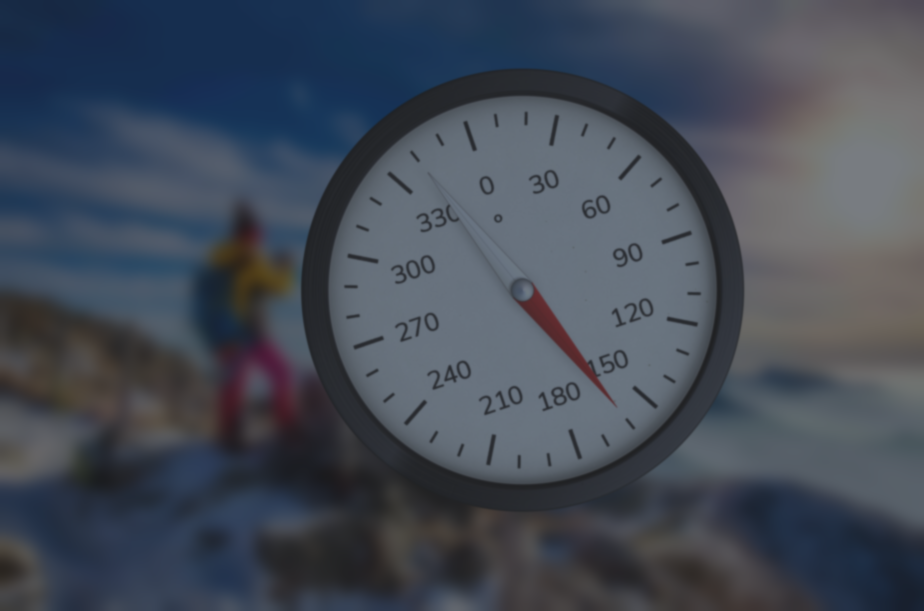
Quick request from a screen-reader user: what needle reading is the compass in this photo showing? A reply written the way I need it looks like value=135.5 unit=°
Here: value=160 unit=°
